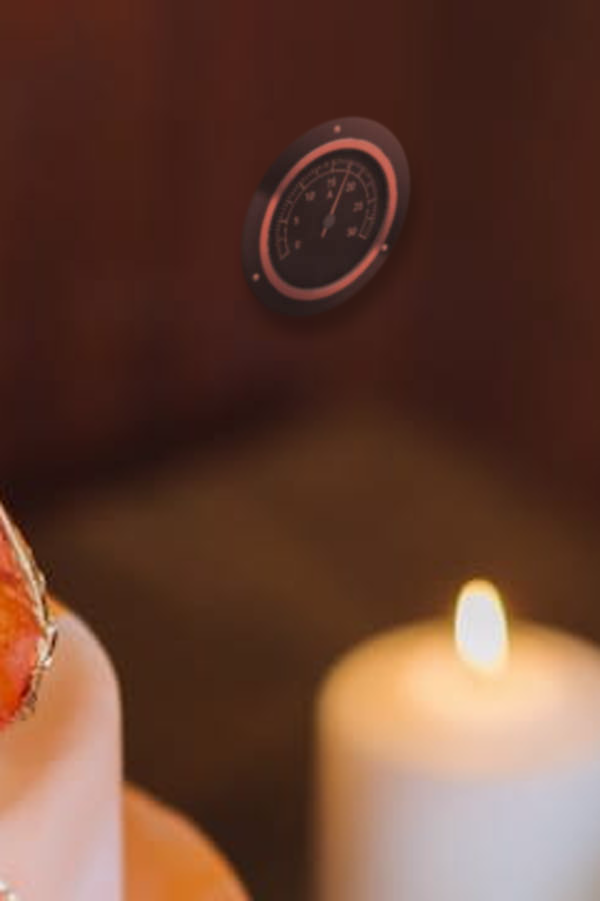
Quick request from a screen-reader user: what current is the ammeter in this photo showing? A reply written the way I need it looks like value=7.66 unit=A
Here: value=17.5 unit=A
